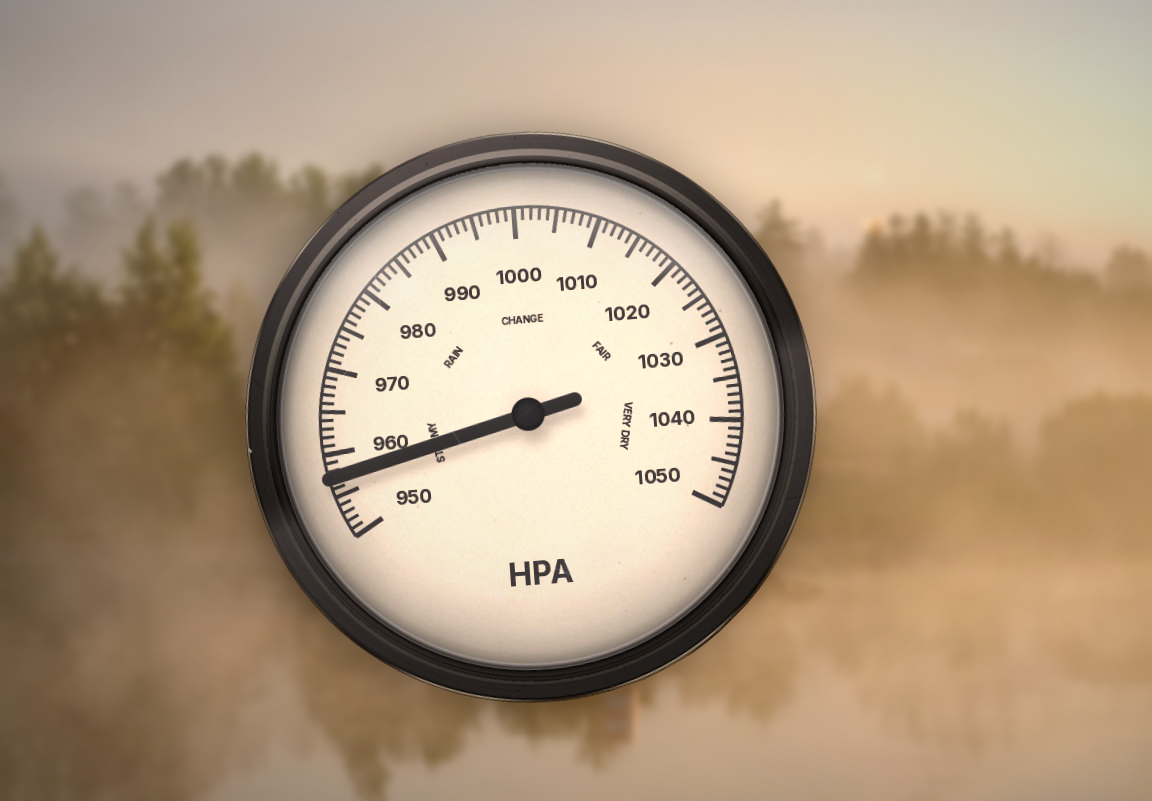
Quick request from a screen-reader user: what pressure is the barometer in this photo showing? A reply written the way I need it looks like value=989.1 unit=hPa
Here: value=957 unit=hPa
